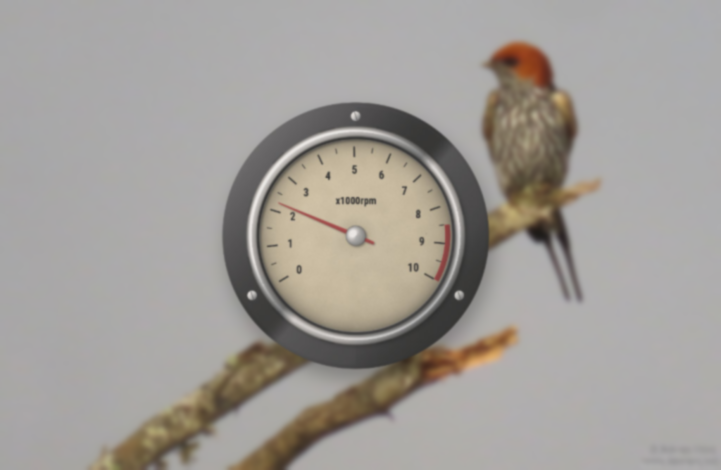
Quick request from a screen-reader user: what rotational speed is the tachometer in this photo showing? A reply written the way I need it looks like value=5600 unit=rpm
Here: value=2250 unit=rpm
